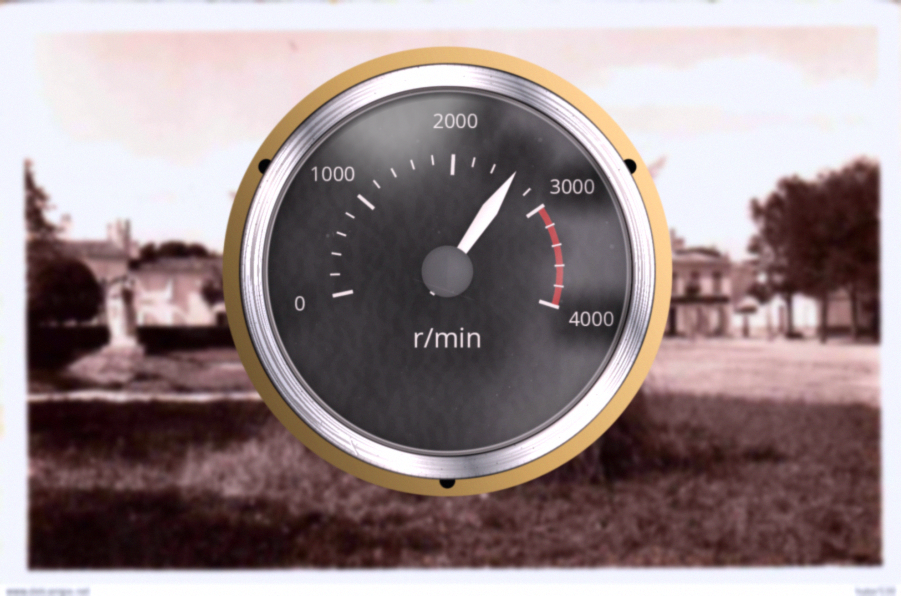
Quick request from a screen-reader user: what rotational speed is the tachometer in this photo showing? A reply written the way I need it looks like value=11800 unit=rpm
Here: value=2600 unit=rpm
